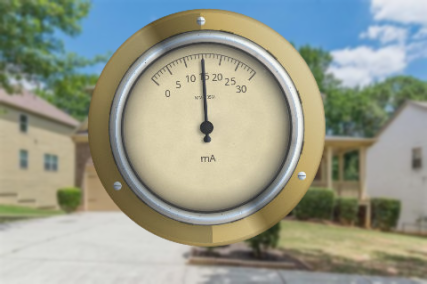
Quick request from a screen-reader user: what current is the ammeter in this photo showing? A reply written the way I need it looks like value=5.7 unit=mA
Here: value=15 unit=mA
